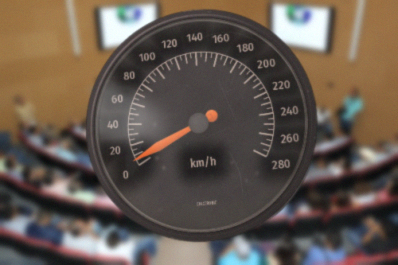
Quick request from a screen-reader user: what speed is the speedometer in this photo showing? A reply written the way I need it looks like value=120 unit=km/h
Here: value=5 unit=km/h
